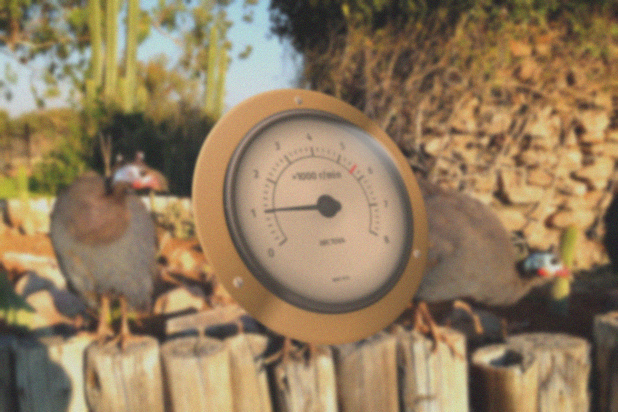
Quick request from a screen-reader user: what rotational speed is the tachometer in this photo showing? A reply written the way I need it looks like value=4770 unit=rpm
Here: value=1000 unit=rpm
